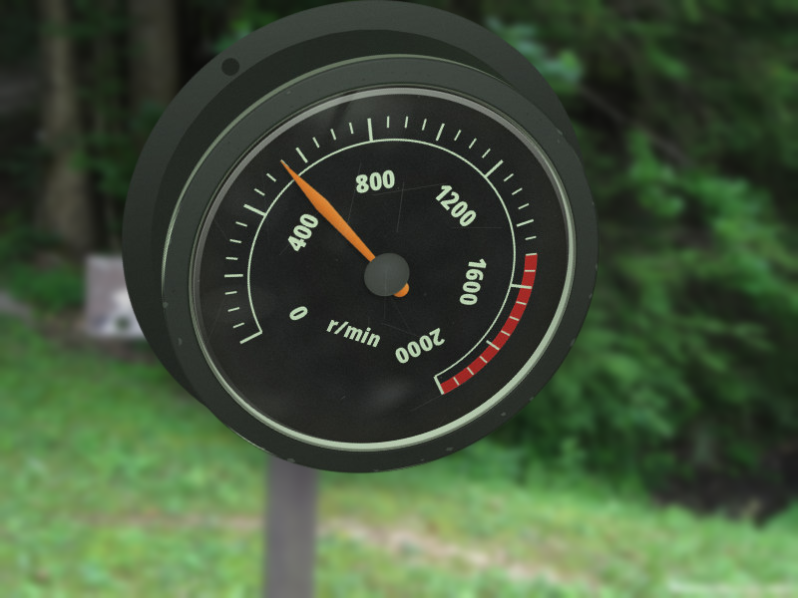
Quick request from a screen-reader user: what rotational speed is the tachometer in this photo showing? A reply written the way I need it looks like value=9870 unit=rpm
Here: value=550 unit=rpm
